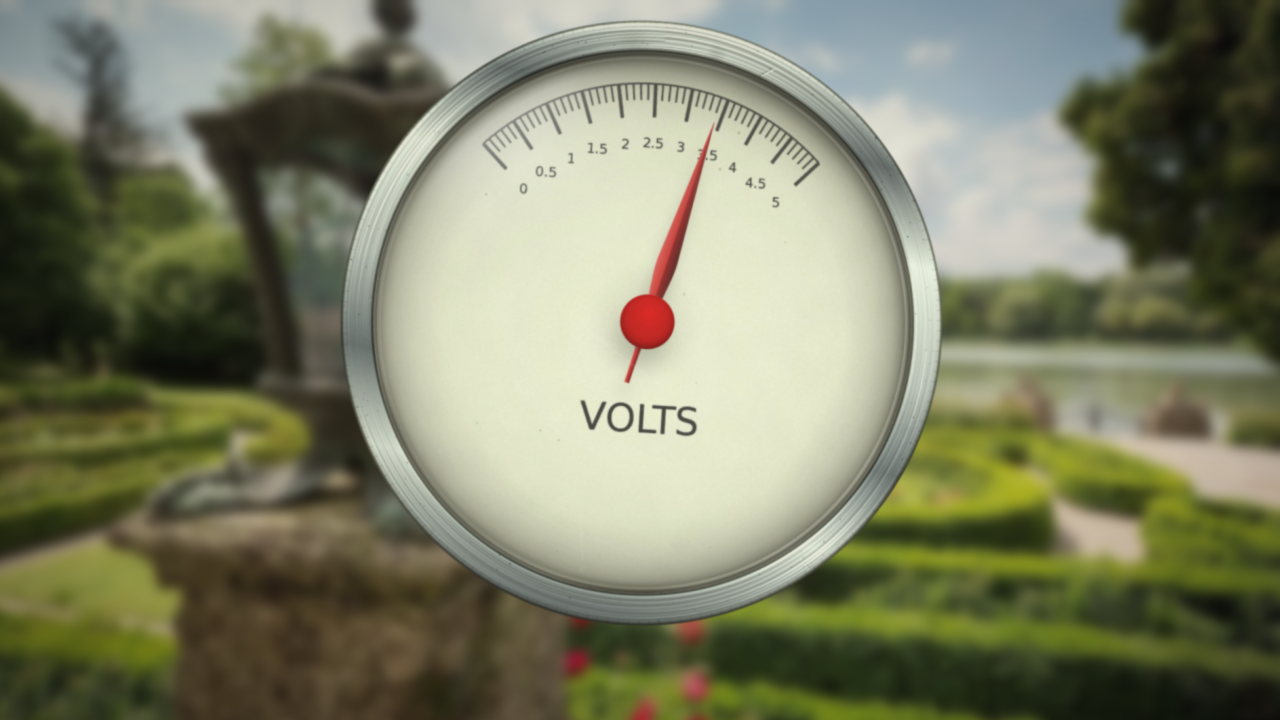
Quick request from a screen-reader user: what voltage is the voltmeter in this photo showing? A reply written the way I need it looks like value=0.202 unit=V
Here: value=3.4 unit=V
